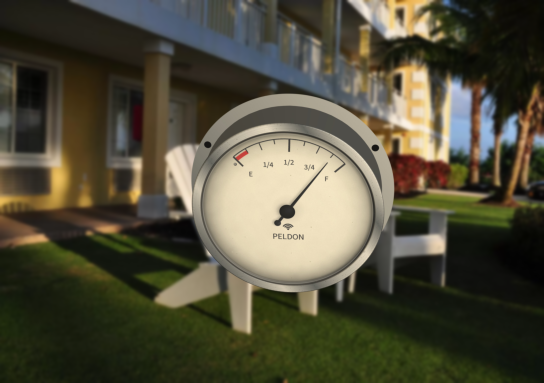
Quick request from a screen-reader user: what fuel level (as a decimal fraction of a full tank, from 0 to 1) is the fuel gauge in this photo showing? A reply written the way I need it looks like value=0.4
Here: value=0.875
